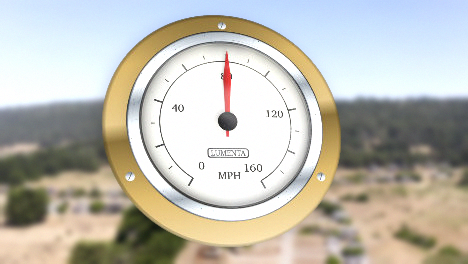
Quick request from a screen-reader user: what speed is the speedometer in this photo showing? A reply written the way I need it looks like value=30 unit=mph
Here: value=80 unit=mph
